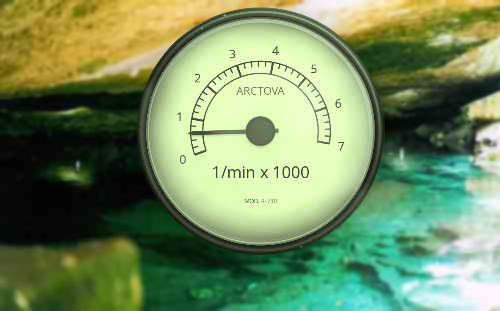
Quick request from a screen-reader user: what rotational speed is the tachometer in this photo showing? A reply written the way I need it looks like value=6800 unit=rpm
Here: value=600 unit=rpm
